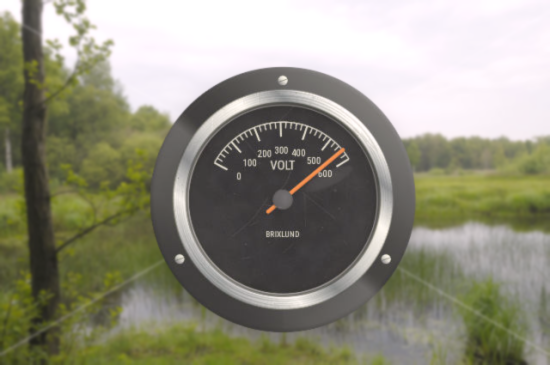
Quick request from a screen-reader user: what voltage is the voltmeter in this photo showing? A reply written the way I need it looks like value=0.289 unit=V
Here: value=560 unit=V
